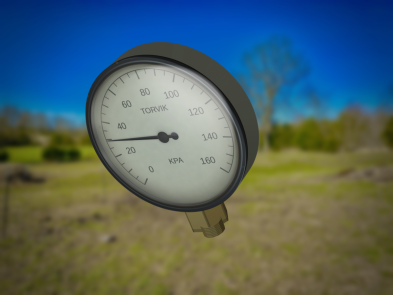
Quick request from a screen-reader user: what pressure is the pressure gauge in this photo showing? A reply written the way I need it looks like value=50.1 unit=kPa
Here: value=30 unit=kPa
